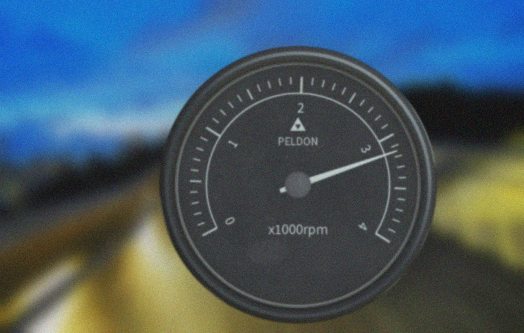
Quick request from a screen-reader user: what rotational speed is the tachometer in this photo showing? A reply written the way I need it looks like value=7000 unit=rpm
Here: value=3150 unit=rpm
